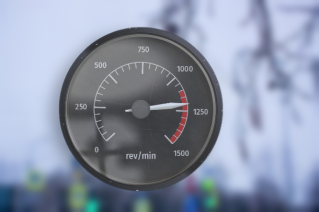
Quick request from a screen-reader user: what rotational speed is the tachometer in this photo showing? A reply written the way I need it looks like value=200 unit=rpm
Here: value=1200 unit=rpm
